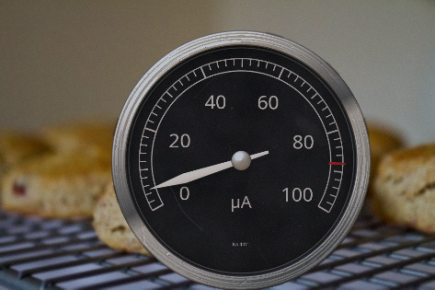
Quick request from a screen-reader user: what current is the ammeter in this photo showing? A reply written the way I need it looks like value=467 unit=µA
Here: value=5 unit=µA
